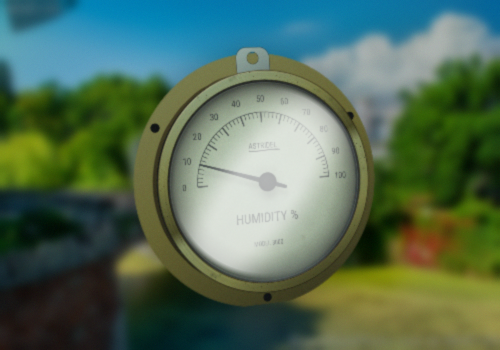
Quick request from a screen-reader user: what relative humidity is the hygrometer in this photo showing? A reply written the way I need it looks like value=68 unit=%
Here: value=10 unit=%
